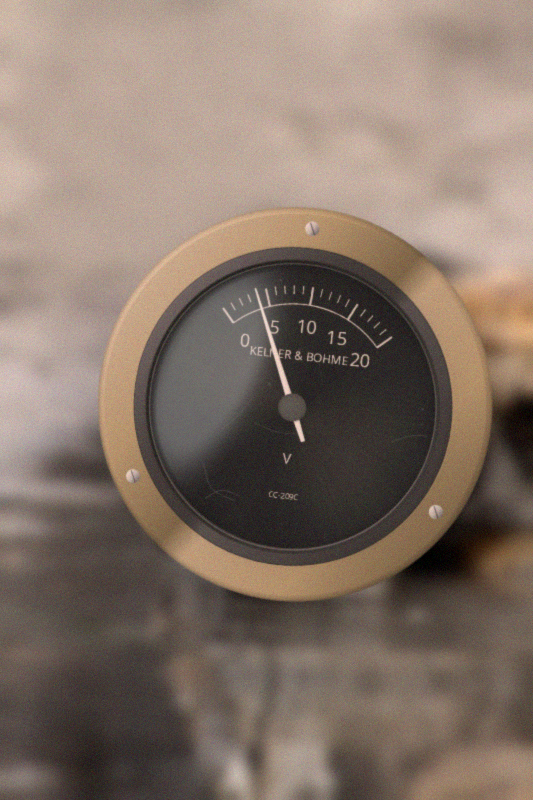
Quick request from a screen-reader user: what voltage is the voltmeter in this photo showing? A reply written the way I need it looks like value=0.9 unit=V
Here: value=4 unit=V
